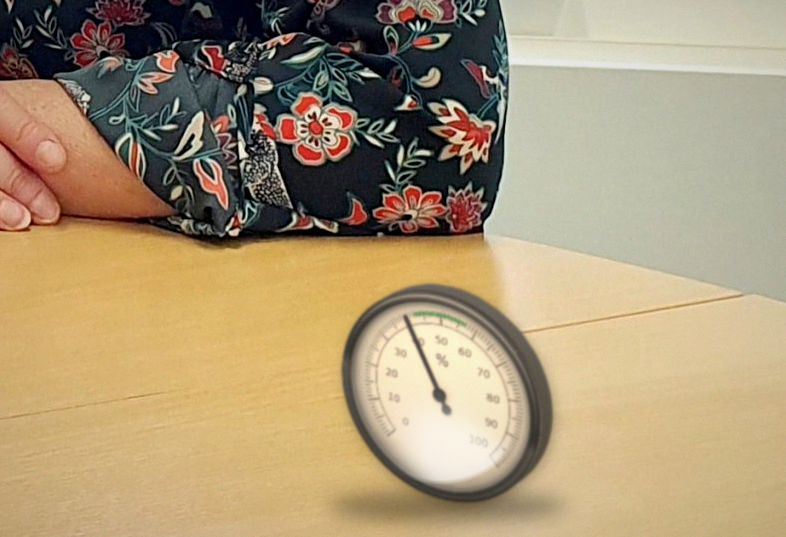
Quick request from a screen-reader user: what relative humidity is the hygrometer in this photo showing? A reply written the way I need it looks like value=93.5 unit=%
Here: value=40 unit=%
